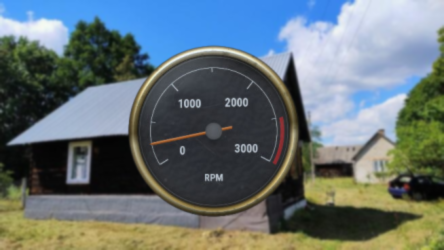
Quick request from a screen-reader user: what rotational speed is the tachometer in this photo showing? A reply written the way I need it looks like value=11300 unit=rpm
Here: value=250 unit=rpm
